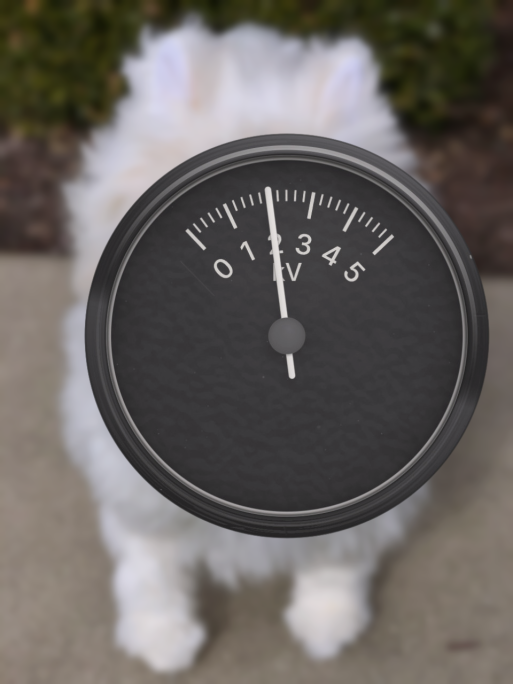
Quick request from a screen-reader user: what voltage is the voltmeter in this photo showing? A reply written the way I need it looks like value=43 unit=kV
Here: value=2 unit=kV
